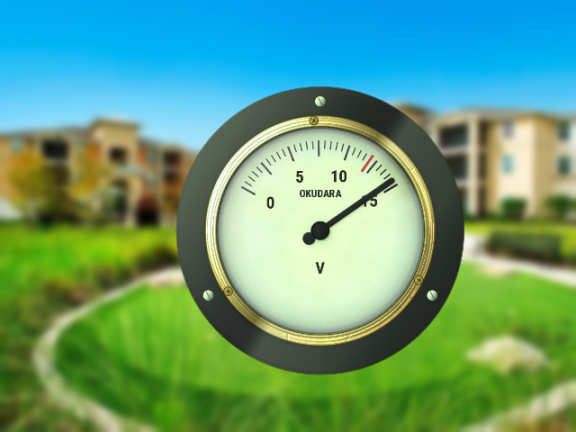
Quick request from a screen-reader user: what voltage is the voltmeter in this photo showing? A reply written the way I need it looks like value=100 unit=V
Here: value=14.5 unit=V
